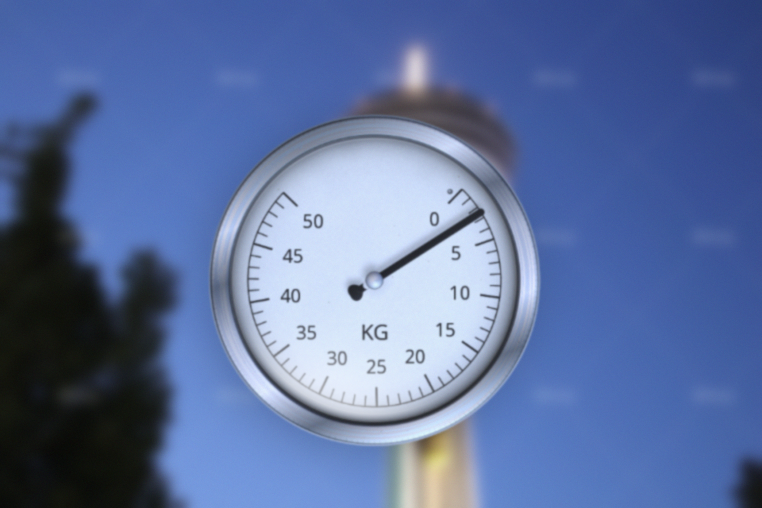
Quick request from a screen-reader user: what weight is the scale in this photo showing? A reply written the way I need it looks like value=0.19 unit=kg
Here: value=2.5 unit=kg
